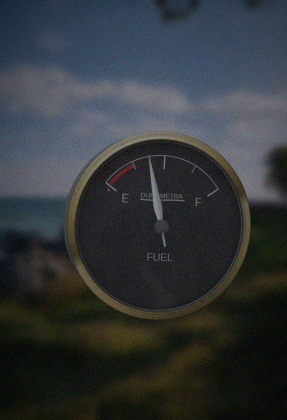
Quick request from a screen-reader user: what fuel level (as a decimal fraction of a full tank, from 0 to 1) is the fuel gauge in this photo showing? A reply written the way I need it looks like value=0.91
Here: value=0.375
